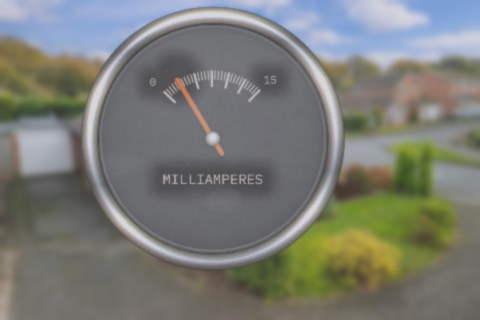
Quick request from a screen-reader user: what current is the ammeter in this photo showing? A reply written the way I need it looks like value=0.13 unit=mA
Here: value=2.5 unit=mA
